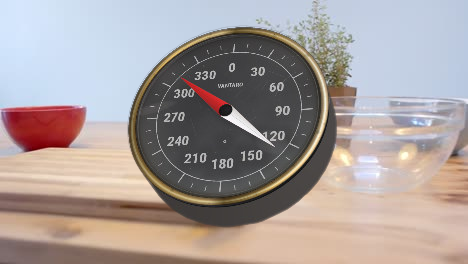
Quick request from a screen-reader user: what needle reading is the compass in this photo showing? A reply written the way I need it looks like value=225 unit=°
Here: value=310 unit=°
